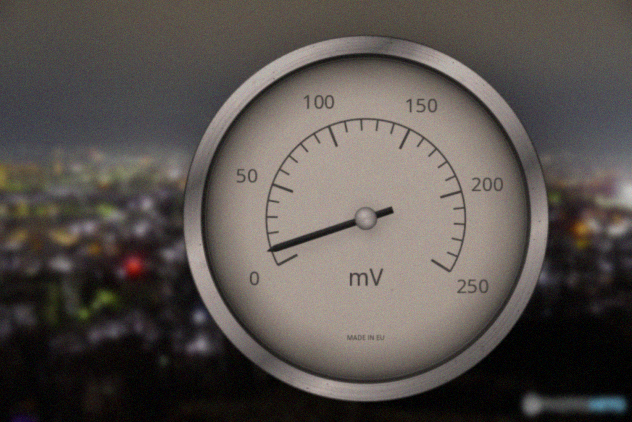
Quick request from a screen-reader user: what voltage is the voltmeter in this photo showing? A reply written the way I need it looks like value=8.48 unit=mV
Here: value=10 unit=mV
